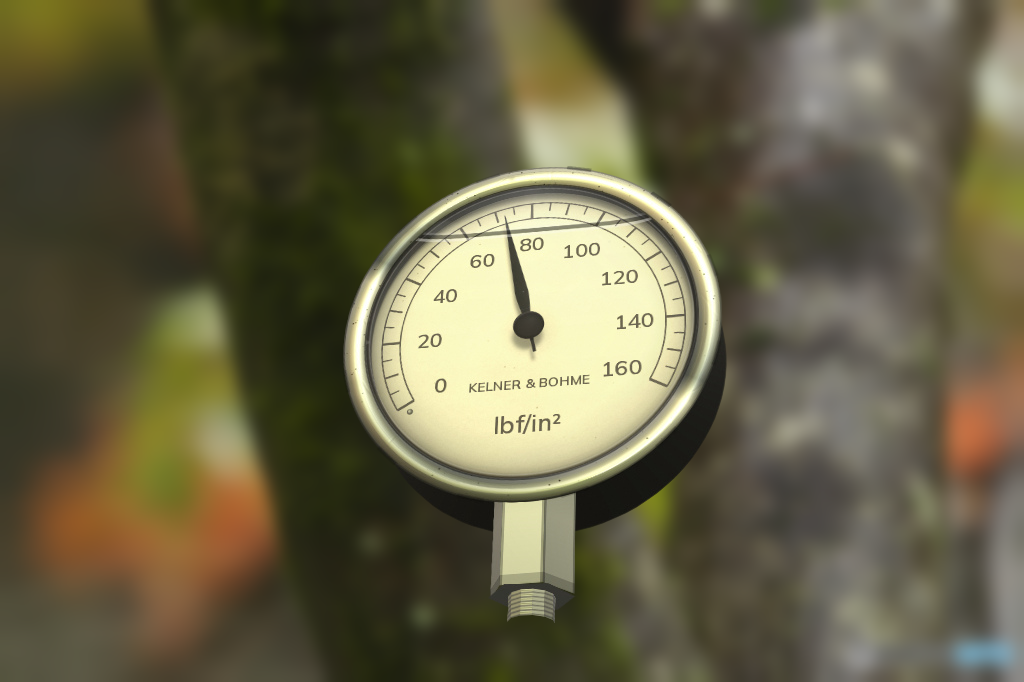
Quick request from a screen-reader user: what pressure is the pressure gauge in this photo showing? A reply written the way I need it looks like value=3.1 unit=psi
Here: value=72.5 unit=psi
